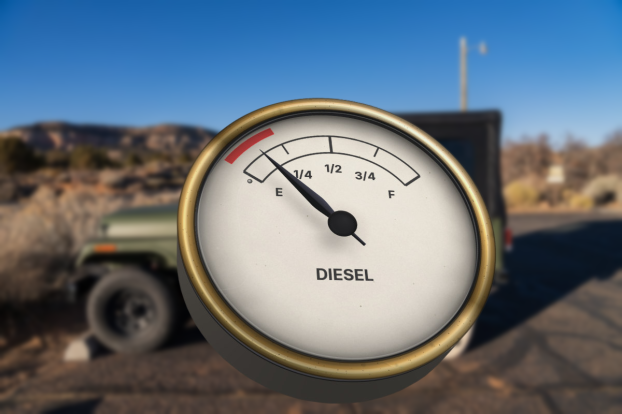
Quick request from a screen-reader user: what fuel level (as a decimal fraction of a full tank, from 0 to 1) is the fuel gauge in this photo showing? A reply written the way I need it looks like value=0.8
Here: value=0.125
